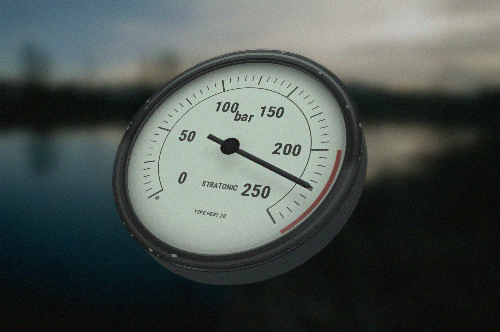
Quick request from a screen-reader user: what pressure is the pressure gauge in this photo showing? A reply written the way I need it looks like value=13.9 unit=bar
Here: value=225 unit=bar
